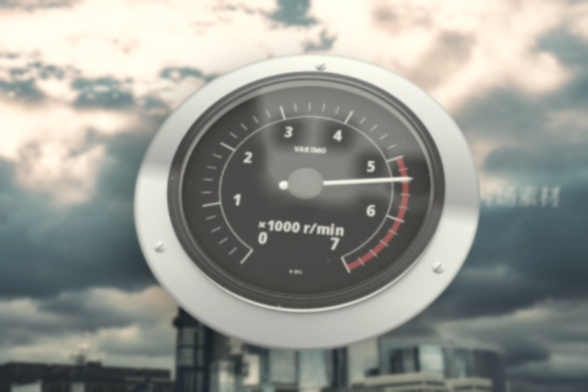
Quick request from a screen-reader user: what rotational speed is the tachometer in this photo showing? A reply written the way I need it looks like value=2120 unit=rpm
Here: value=5400 unit=rpm
